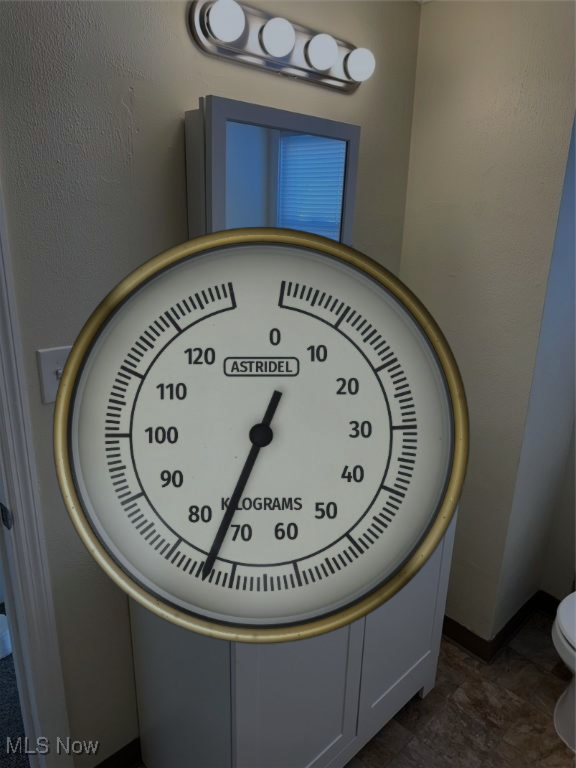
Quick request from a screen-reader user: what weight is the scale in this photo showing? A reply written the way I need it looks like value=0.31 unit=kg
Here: value=74 unit=kg
